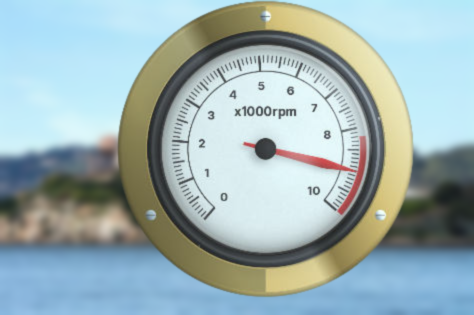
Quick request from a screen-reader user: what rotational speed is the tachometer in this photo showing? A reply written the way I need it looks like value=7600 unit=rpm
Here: value=9000 unit=rpm
